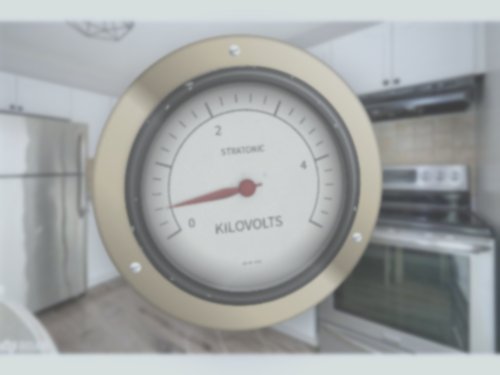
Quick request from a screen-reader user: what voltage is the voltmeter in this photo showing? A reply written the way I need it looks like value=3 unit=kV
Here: value=0.4 unit=kV
